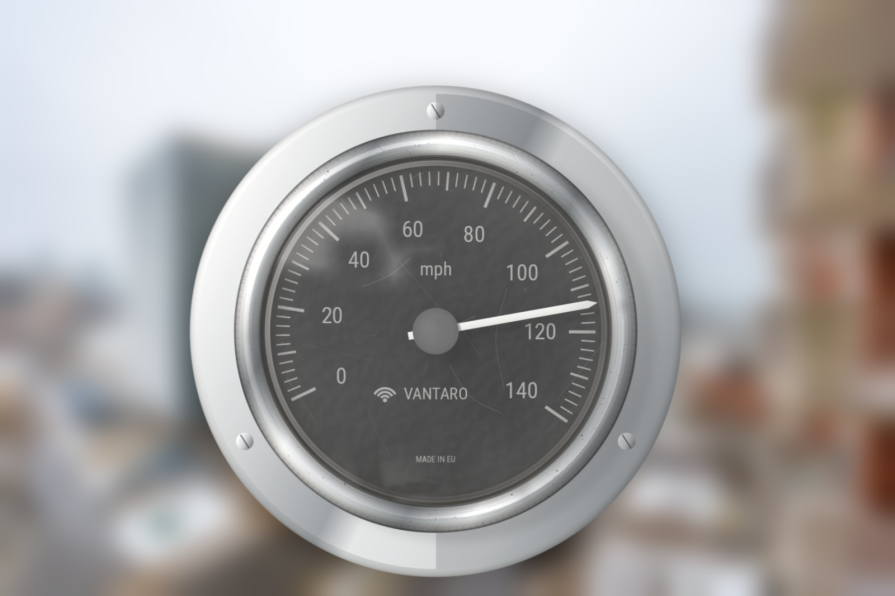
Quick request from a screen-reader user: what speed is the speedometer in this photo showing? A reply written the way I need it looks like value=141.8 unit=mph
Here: value=114 unit=mph
